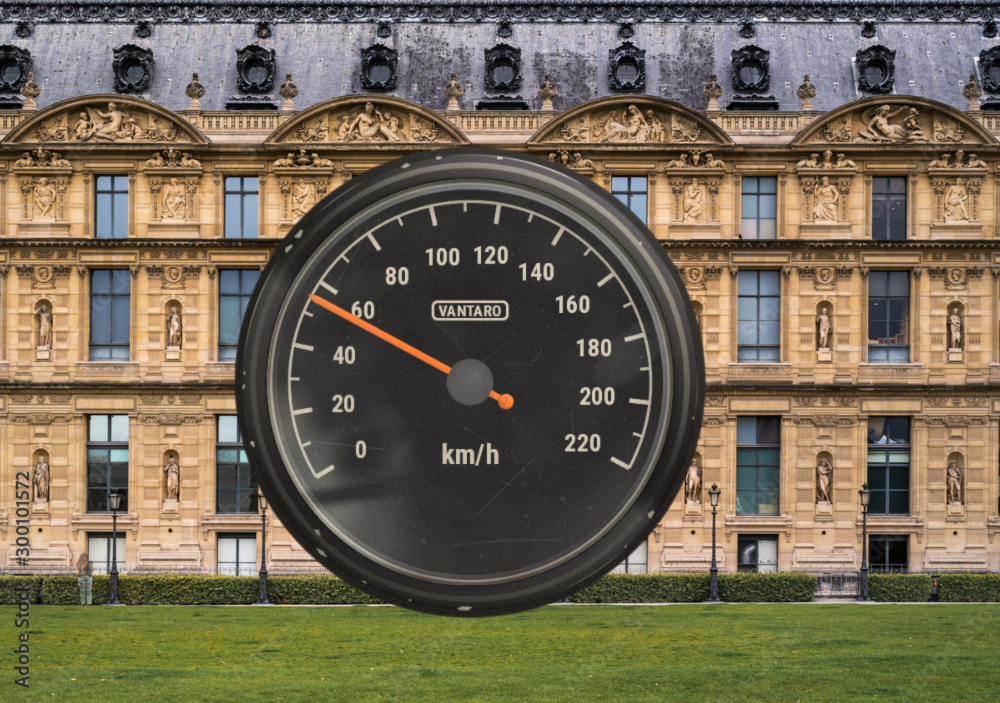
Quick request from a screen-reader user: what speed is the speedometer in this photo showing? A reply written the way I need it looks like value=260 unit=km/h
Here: value=55 unit=km/h
